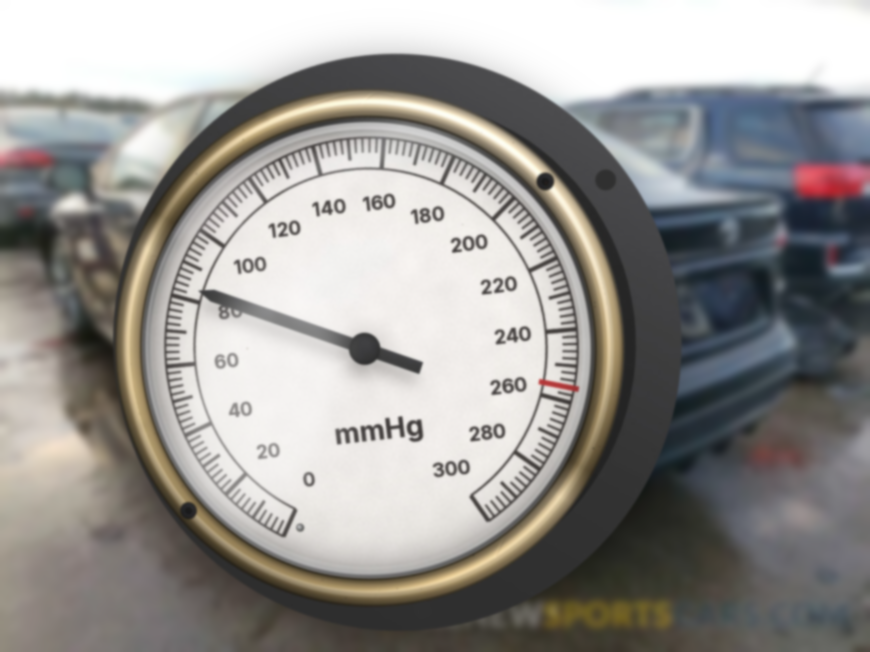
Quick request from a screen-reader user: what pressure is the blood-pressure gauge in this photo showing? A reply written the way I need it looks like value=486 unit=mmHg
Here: value=84 unit=mmHg
